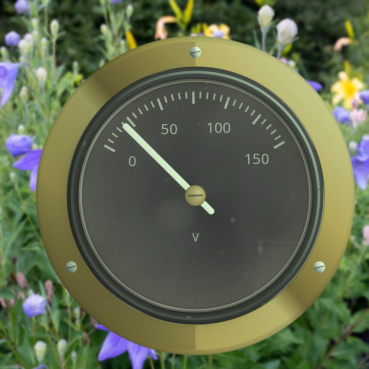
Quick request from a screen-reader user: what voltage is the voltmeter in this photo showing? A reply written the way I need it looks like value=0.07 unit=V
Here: value=20 unit=V
